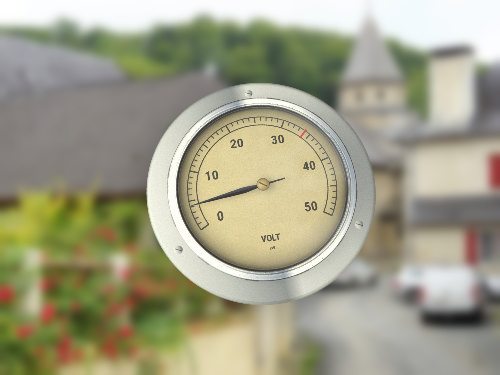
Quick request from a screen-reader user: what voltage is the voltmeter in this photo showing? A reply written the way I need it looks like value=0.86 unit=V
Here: value=4 unit=V
